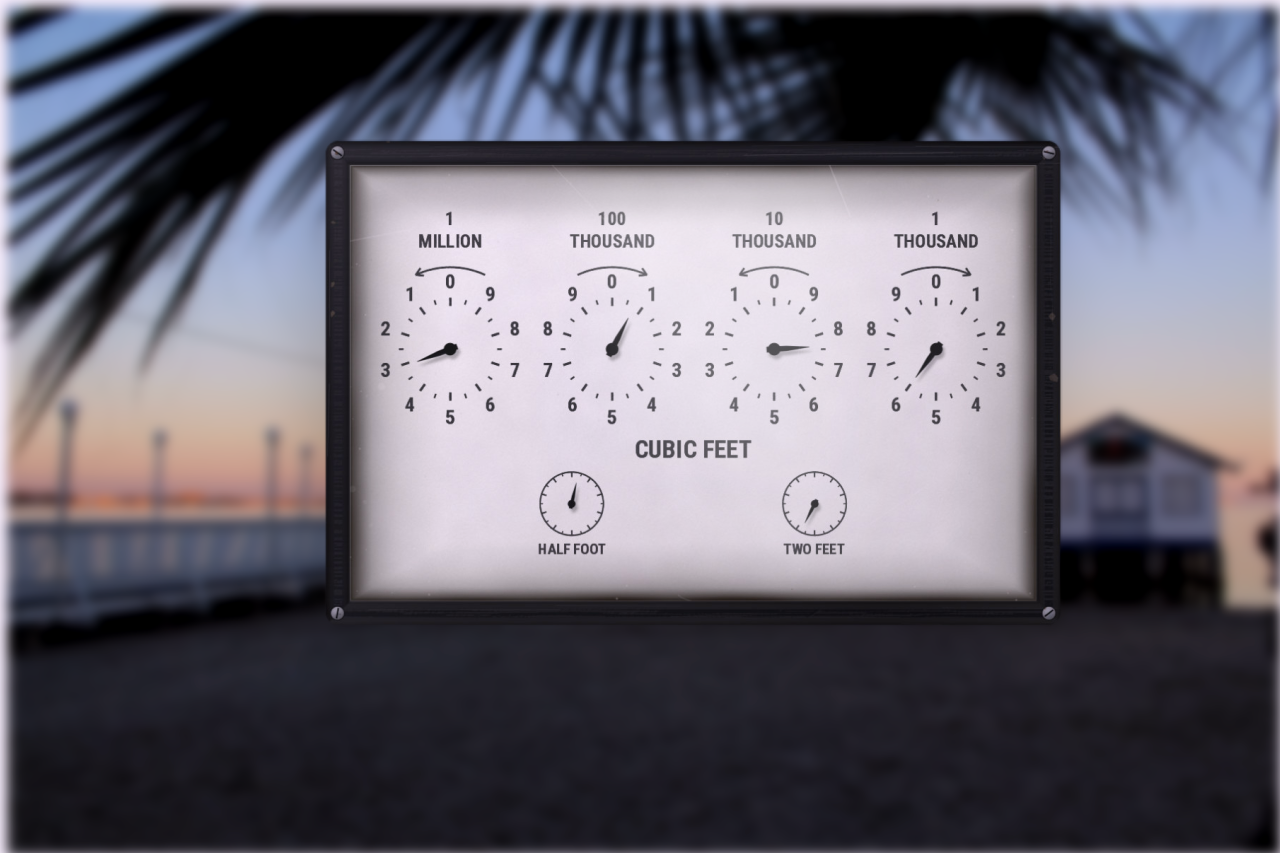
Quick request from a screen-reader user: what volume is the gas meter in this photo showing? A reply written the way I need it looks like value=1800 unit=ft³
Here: value=307600 unit=ft³
